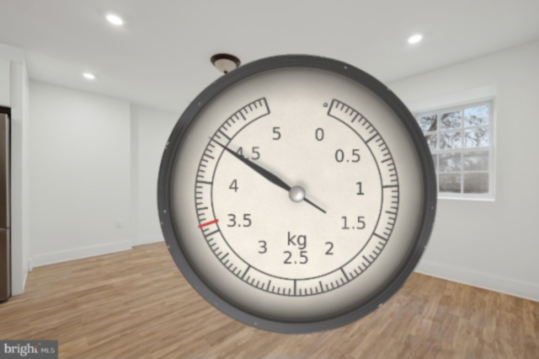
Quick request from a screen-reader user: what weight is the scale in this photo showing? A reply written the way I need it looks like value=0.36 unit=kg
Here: value=4.4 unit=kg
